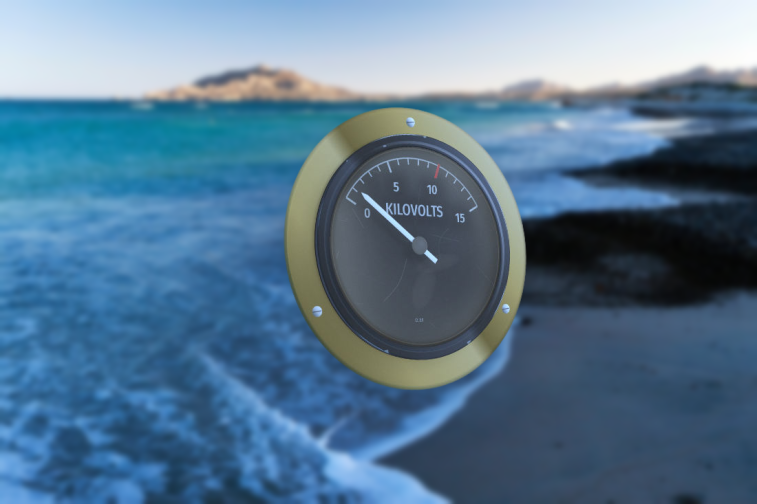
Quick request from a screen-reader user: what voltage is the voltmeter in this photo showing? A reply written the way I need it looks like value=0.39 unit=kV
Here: value=1 unit=kV
